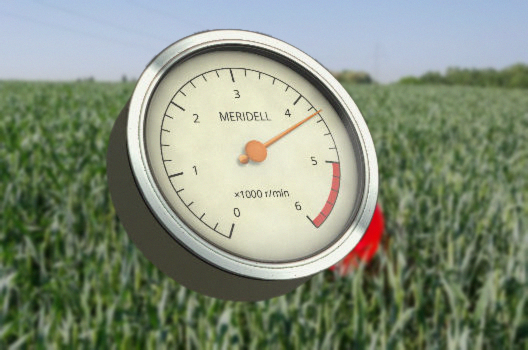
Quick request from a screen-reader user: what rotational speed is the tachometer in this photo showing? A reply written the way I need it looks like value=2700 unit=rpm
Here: value=4300 unit=rpm
